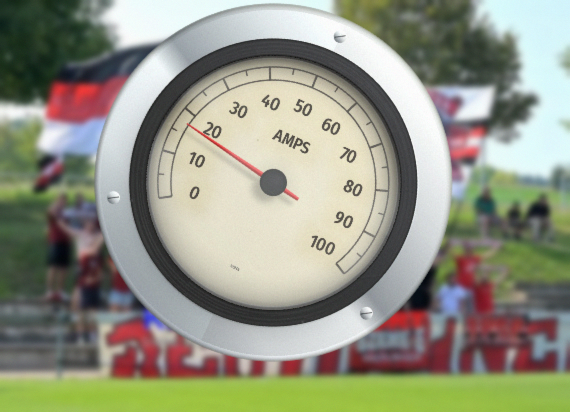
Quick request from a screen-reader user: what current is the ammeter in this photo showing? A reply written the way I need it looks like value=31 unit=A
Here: value=17.5 unit=A
